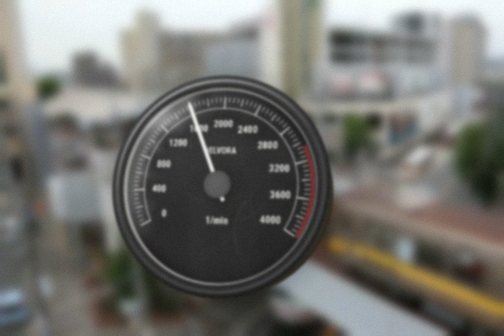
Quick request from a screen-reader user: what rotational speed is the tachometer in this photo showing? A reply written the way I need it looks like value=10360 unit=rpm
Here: value=1600 unit=rpm
